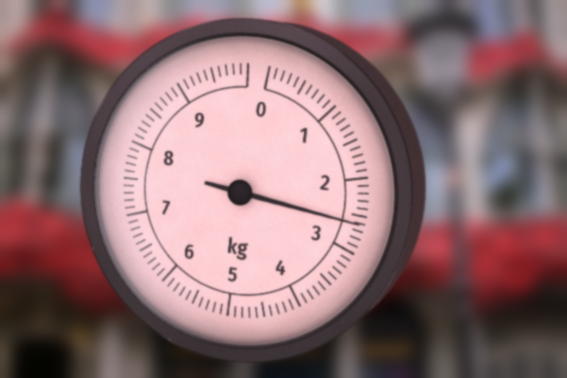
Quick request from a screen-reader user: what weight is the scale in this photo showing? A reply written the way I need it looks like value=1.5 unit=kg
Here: value=2.6 unit=kg
